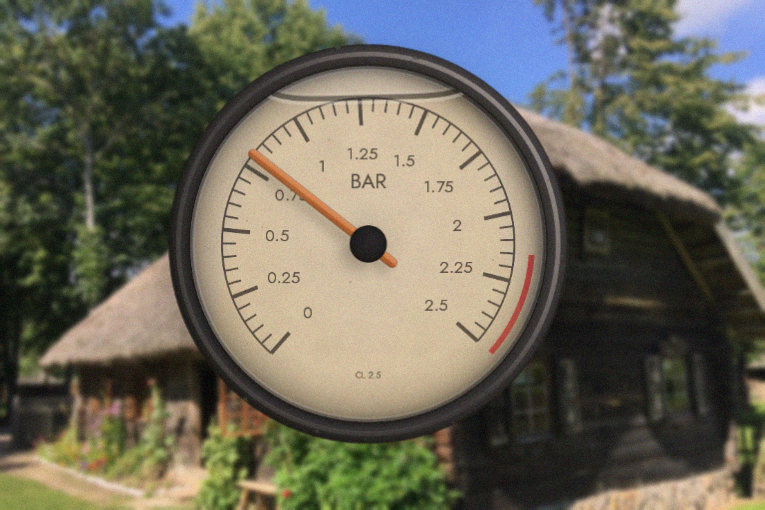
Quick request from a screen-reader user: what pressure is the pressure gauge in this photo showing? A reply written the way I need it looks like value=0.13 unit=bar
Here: value=0.8 unit=bar
